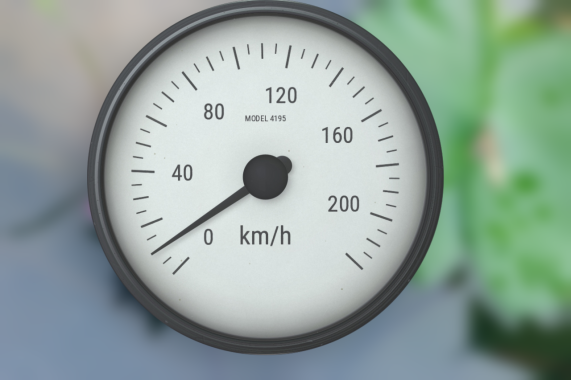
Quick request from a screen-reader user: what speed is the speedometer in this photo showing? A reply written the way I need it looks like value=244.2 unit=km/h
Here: value=10 unit=km/h
